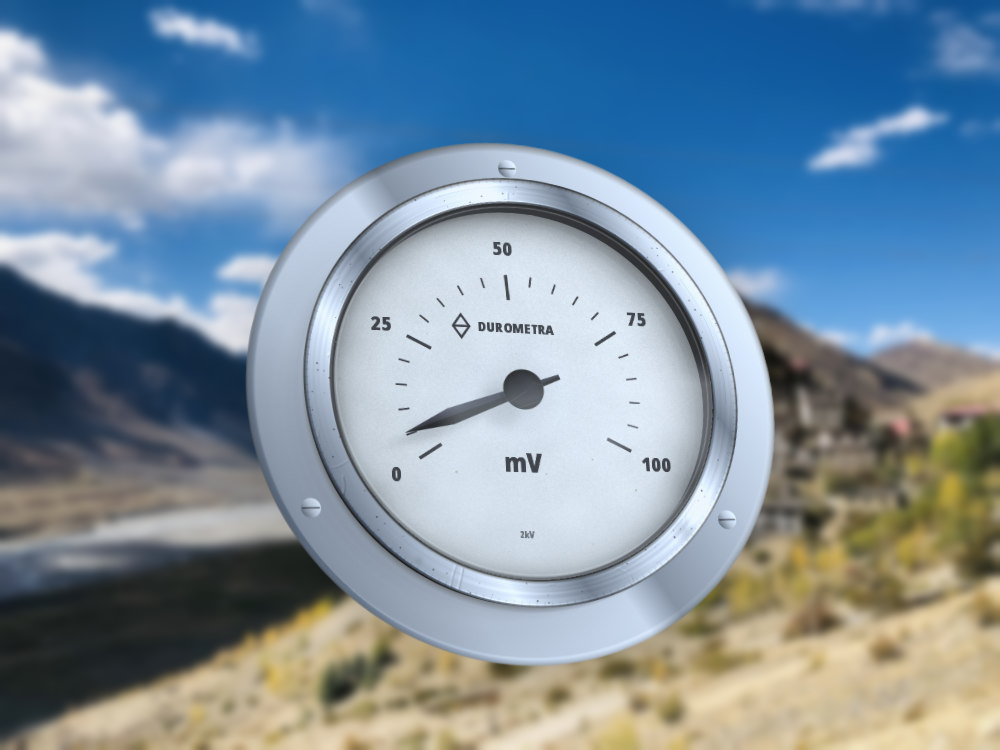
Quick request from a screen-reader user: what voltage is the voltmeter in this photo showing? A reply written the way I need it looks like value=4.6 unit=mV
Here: value=5 unit=mV
